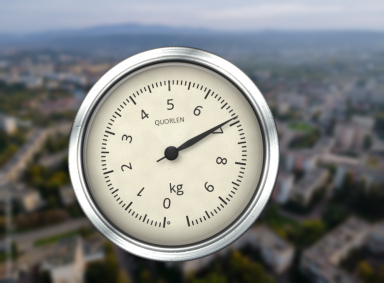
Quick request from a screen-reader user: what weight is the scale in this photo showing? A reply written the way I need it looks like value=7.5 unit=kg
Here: value=6.9 unit=kg
